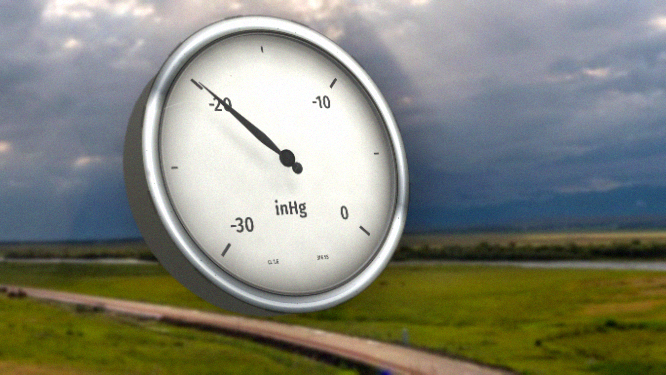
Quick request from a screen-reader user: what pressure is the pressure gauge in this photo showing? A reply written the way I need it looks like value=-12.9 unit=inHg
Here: value=-20 unit=inHg
